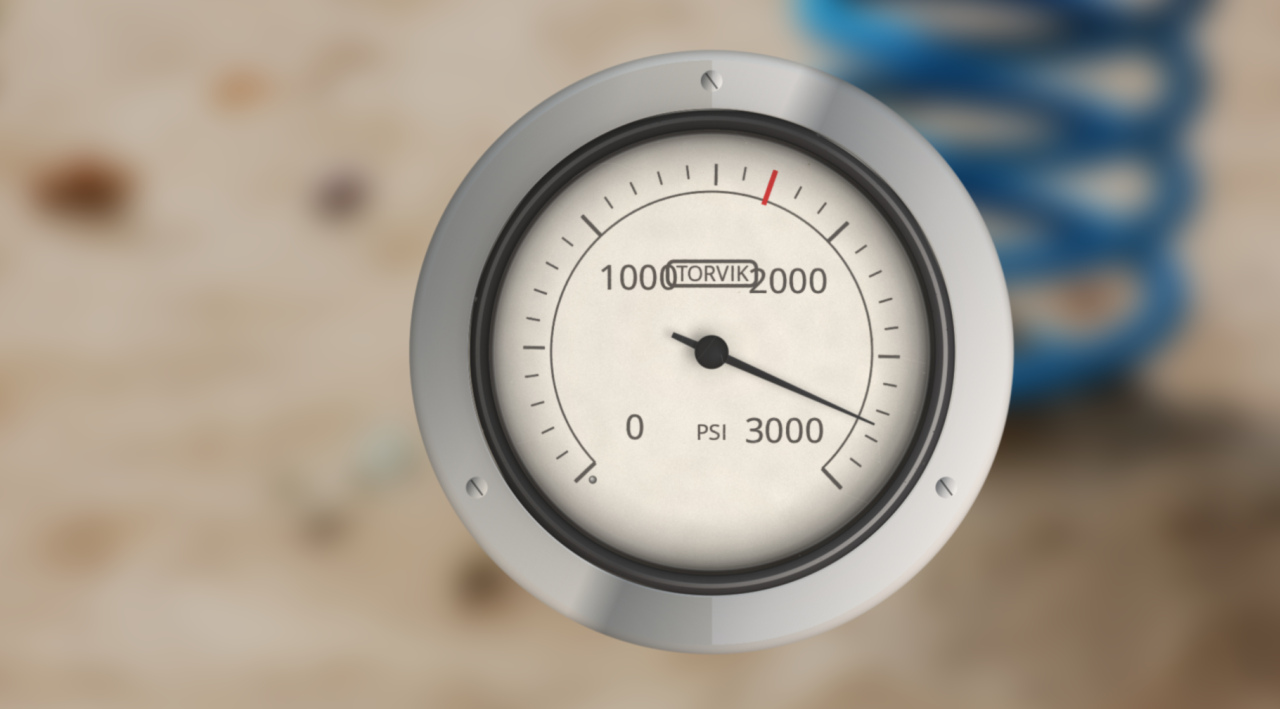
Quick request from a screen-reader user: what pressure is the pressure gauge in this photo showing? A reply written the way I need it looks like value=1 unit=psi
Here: value=2750 unit=psi
